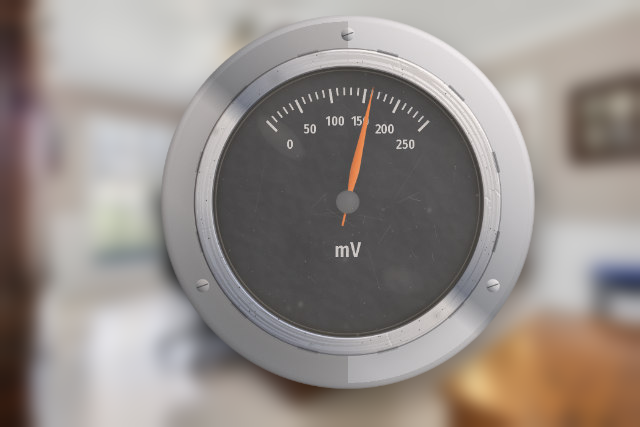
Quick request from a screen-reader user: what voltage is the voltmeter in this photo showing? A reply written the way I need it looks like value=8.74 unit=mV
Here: value=160 unit=mV
